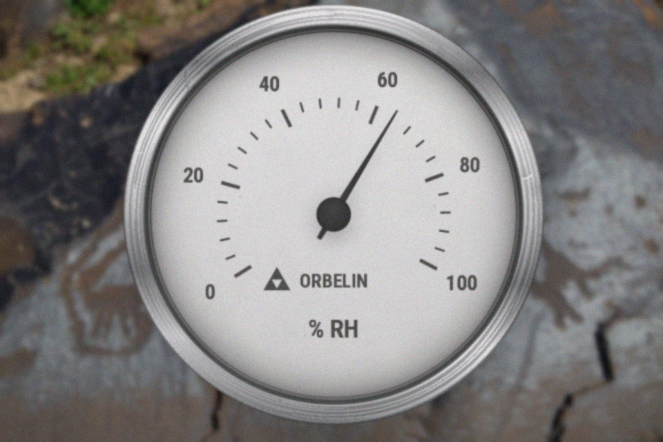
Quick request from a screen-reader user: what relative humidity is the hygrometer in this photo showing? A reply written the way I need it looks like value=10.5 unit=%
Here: value=64 unit=%
